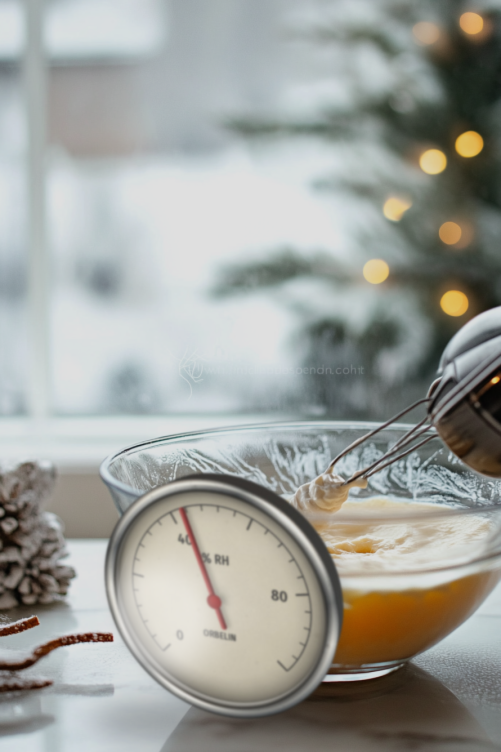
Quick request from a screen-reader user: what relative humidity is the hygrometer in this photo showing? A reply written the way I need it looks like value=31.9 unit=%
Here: value=44 unit=%
